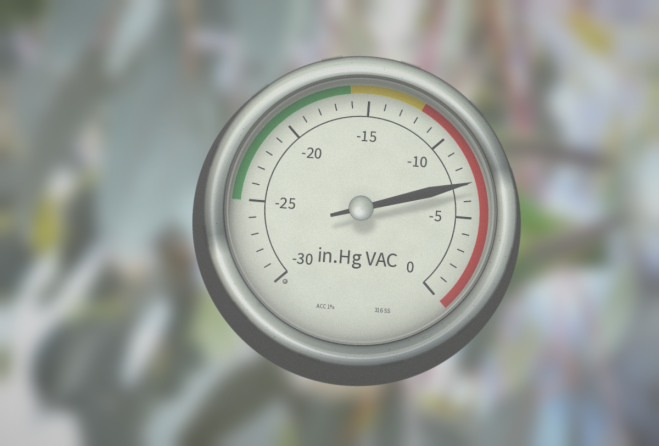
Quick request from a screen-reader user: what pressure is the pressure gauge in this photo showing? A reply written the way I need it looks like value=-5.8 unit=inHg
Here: value=-7 unit=inHg
